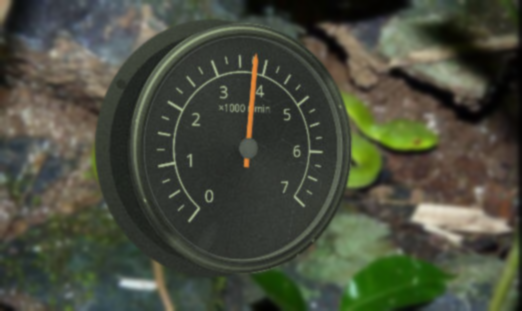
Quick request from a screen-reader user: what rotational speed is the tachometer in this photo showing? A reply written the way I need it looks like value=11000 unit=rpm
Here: value=3750 unit=rpm
